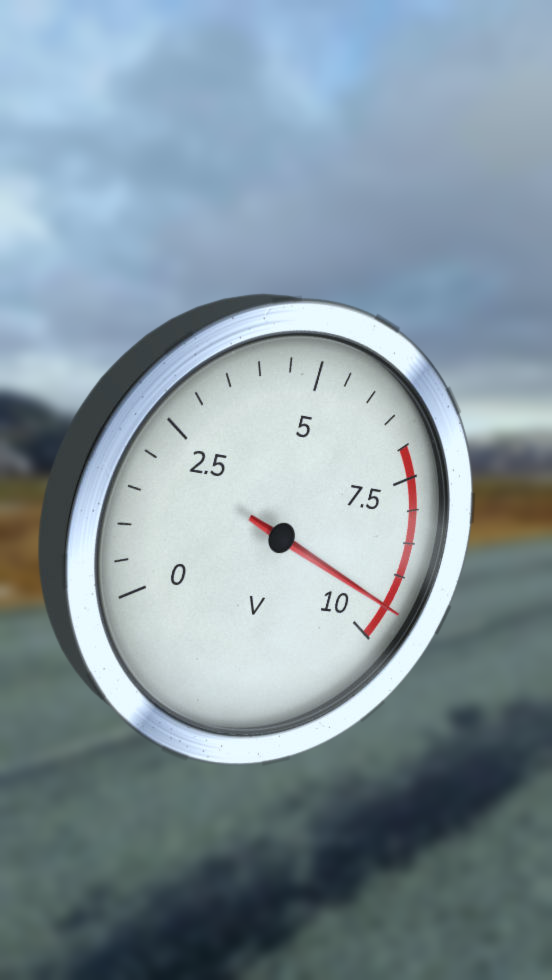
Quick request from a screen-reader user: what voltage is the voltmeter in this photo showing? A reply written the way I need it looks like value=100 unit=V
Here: value=9.5 unit=V
